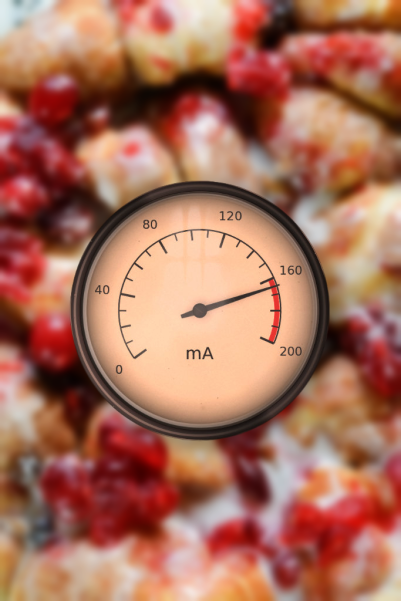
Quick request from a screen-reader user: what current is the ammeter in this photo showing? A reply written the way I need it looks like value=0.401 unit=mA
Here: value=165 unit=mA
